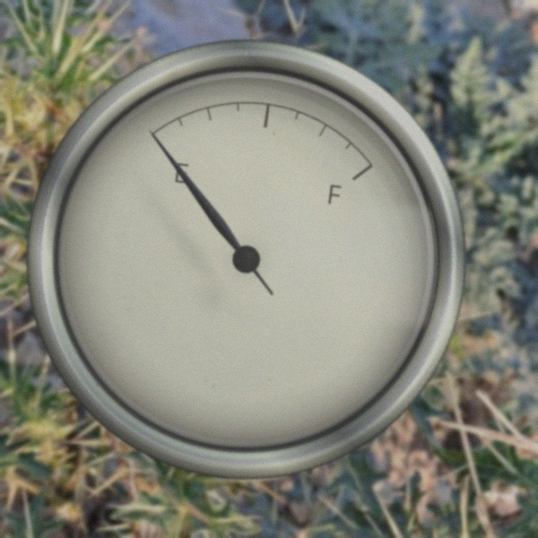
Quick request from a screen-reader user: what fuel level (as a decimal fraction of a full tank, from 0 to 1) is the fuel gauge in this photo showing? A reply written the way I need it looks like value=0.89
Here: value=0
